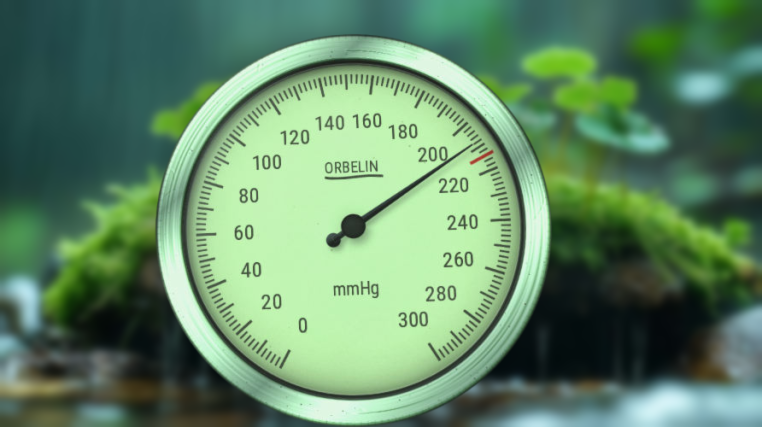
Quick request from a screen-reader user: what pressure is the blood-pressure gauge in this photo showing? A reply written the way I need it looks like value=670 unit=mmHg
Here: value=208 unit=mmHg
